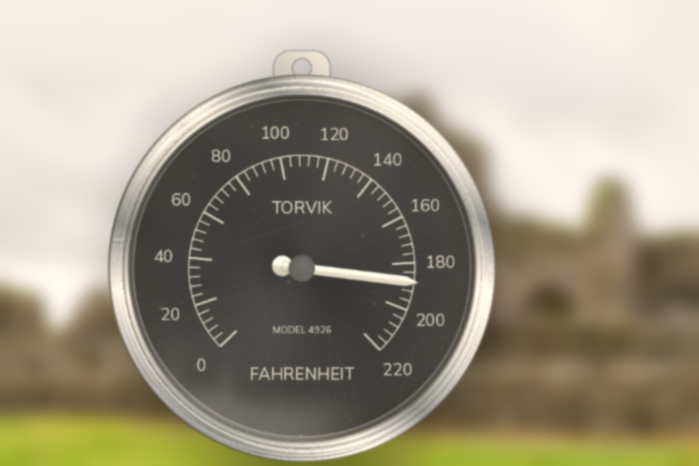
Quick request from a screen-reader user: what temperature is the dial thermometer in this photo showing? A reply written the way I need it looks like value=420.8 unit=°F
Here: value=188 unit=°F
